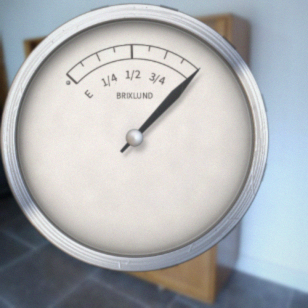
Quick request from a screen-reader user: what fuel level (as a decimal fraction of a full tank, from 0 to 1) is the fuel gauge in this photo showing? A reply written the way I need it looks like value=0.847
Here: value=1
